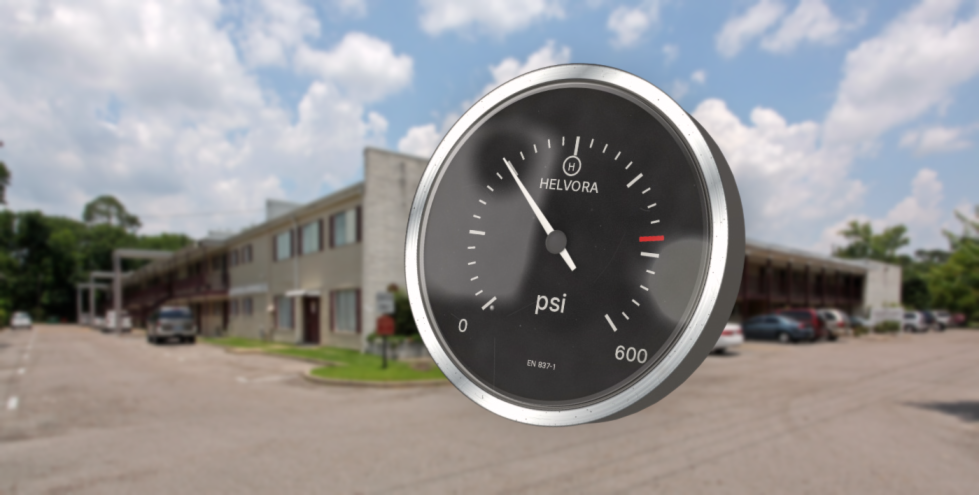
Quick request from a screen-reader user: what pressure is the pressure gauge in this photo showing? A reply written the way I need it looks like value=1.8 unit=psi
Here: value=200 unit=psi
